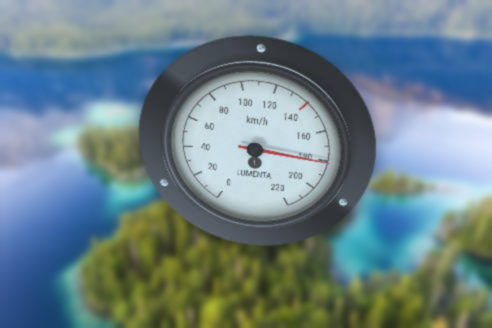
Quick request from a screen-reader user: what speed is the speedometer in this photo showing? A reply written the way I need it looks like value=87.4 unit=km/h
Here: value=180 unit=km/h
